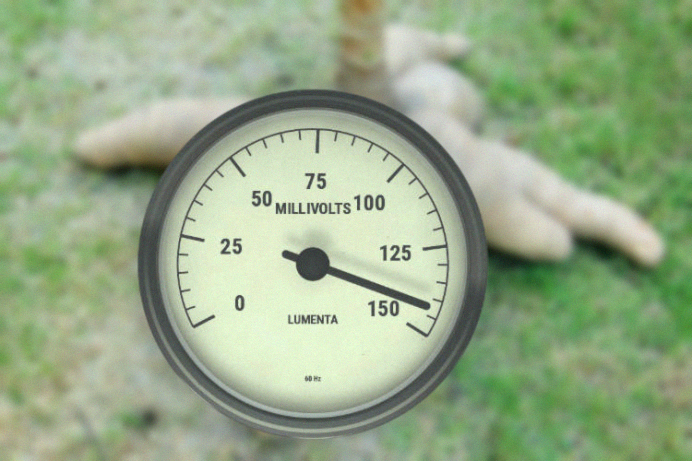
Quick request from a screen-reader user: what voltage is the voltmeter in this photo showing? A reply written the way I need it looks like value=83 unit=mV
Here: value=142.5 unit=mV
